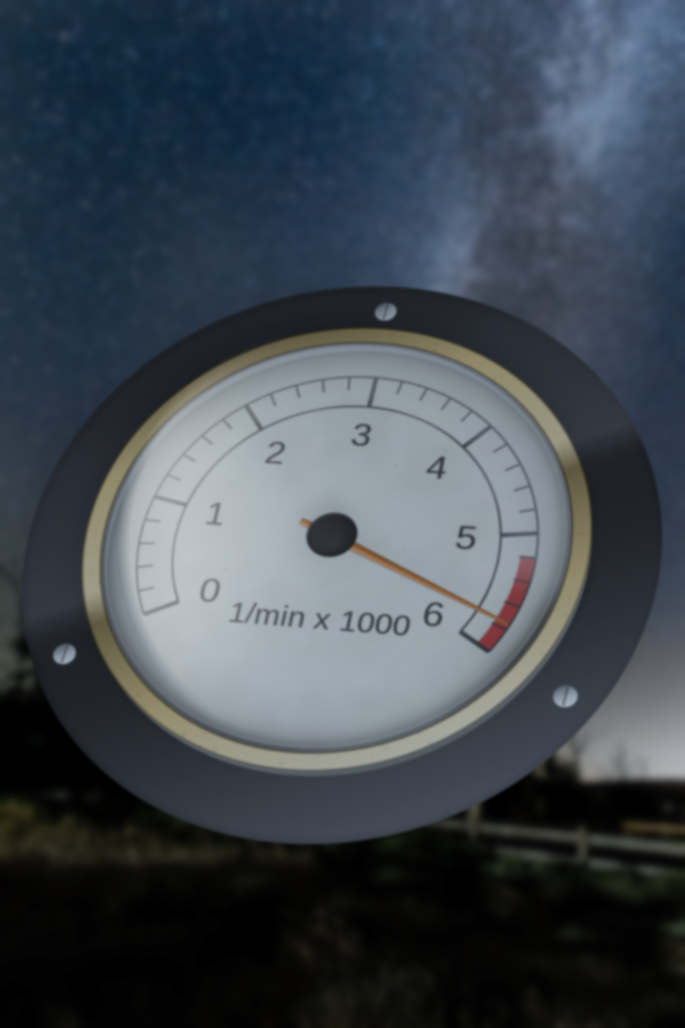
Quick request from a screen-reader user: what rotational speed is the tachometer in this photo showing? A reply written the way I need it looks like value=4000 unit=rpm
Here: value=5800 unit=rpm
